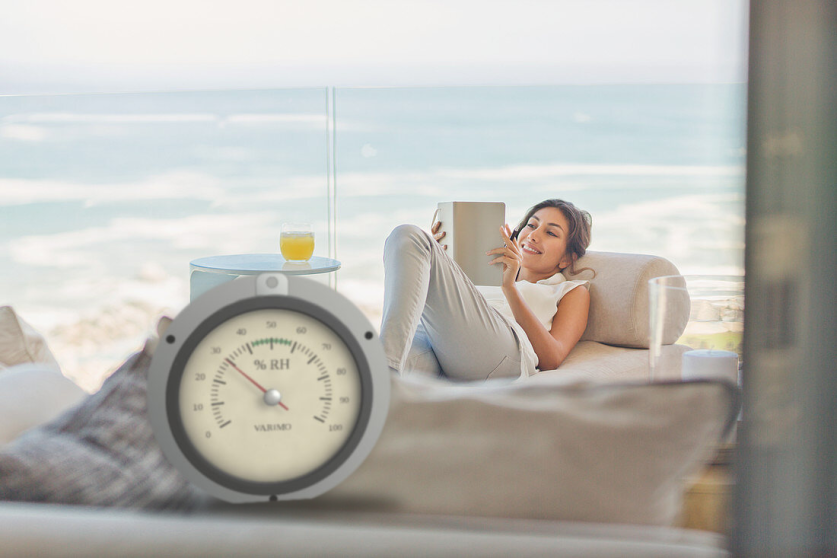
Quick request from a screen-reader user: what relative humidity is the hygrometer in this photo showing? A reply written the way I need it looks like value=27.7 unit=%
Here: value=30 unit=%
